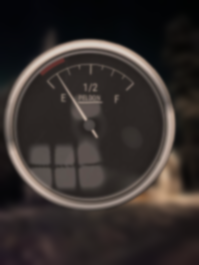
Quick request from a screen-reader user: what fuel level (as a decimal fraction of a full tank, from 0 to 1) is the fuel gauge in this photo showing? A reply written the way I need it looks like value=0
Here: value=0.125
